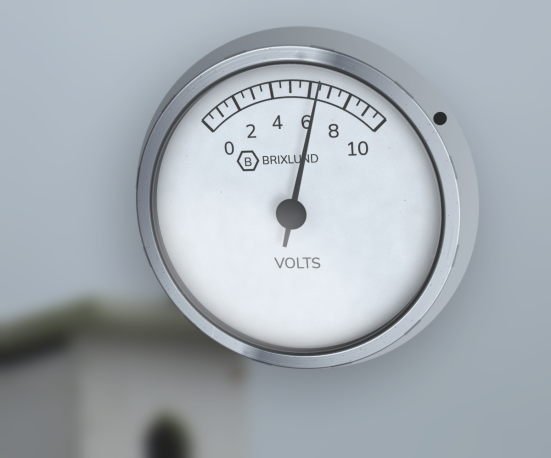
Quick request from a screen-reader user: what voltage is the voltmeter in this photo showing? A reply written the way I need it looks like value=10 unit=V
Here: value=6.5 unit=V
